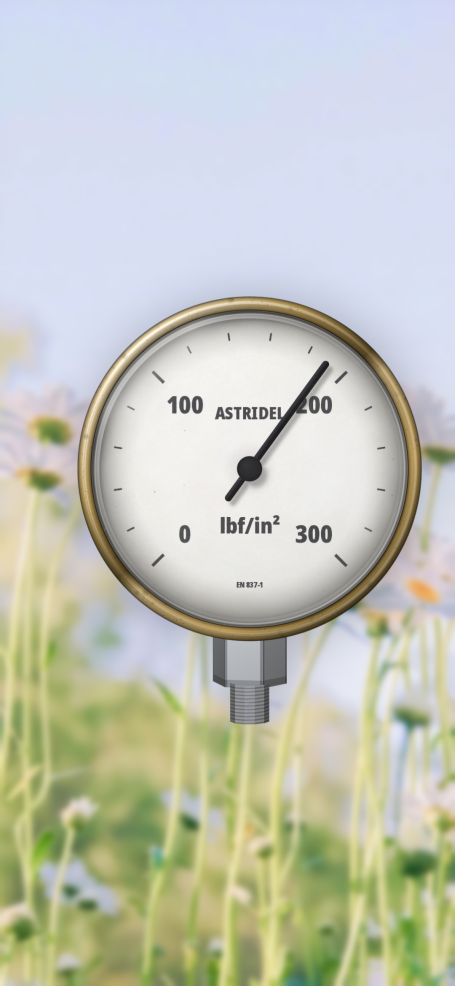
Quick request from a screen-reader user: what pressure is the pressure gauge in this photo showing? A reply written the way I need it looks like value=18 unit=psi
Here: value=190 unit=psi
